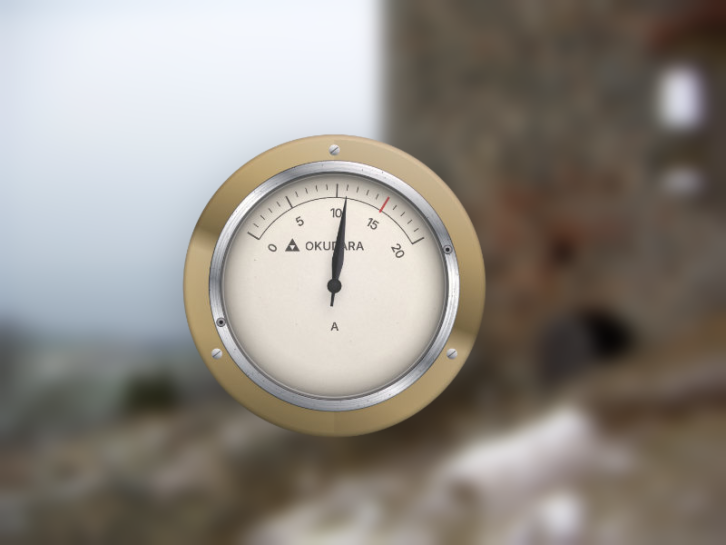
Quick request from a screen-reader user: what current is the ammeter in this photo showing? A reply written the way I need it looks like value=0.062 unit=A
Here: value=11 unit=A
